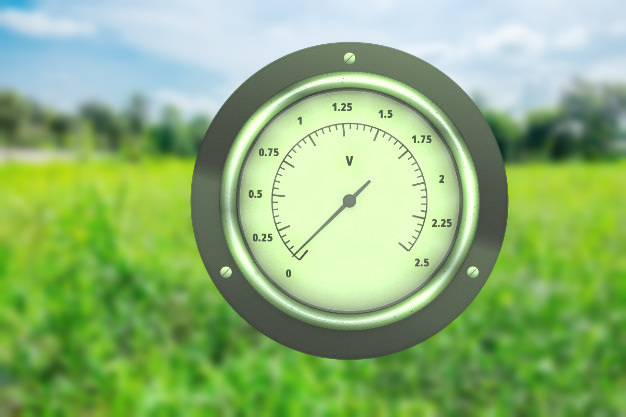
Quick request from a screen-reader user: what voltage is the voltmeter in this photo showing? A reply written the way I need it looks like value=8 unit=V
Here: value=0.05 unit=V
